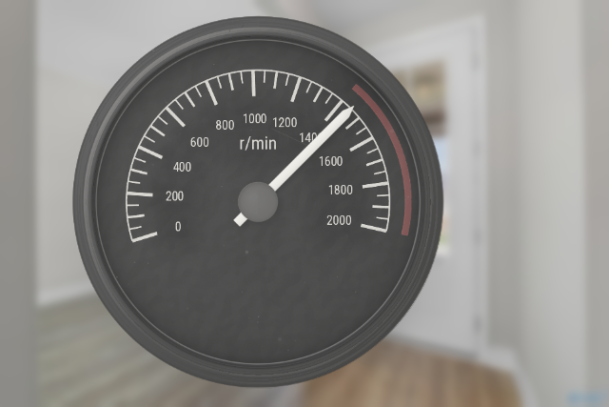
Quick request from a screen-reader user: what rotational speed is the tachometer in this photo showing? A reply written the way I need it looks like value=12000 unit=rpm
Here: value=1450 unit=rpm
